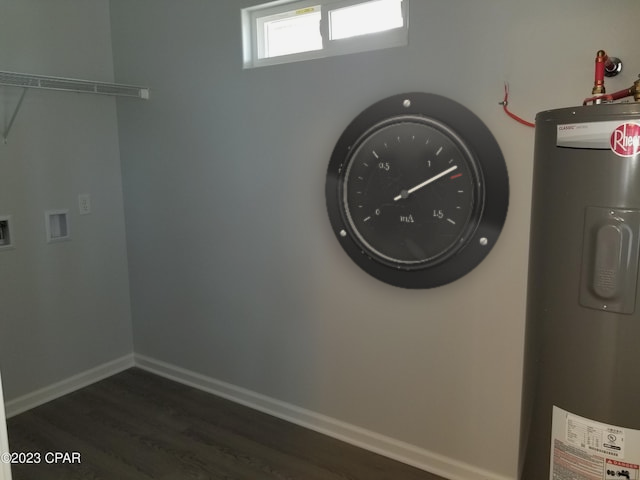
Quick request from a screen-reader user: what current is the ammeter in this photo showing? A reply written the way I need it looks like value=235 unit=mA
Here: value=1.15 unit=mA
